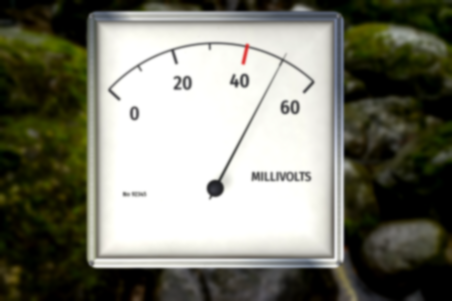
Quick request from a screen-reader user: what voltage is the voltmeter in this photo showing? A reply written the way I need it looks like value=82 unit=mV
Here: value=50 unit=mV
